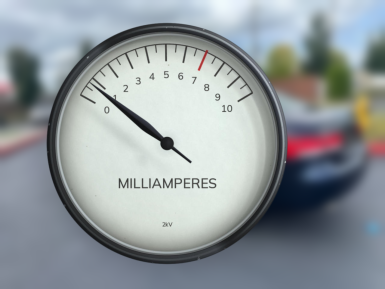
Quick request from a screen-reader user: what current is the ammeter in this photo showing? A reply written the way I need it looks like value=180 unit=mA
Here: value=0.75 unit=mA
